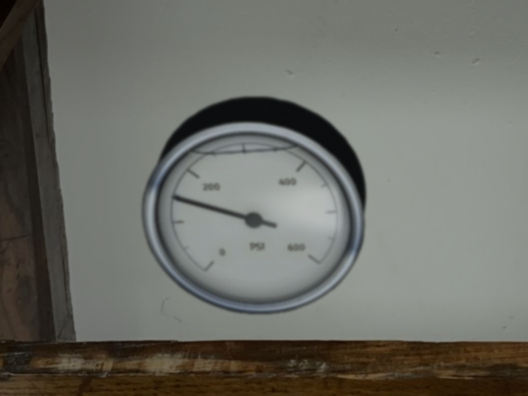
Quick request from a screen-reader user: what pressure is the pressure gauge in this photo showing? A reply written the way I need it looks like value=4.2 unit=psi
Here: value=150 unit=psi
